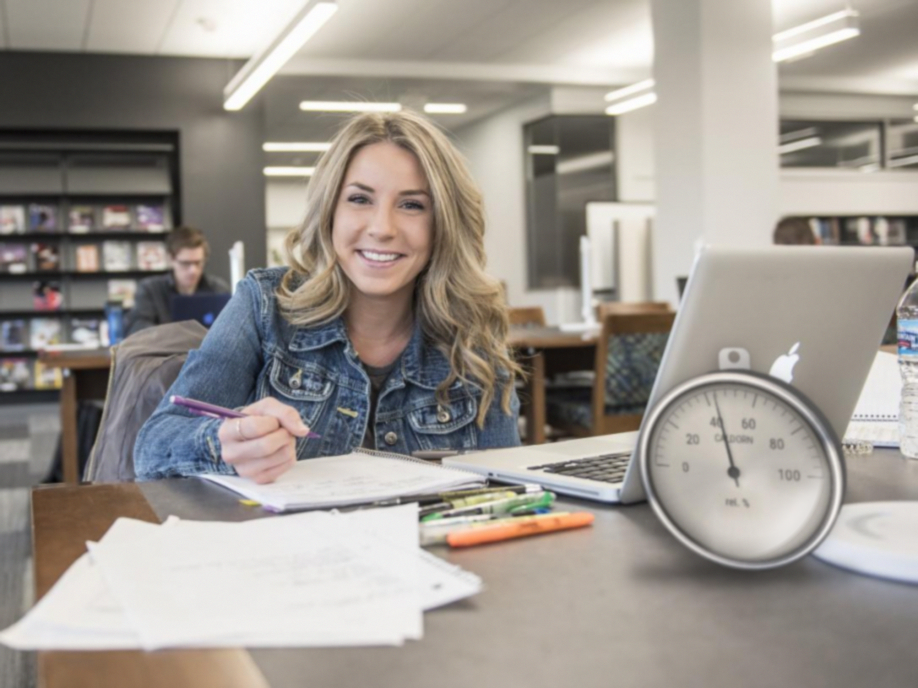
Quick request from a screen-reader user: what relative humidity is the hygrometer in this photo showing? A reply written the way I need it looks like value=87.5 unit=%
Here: value=44 unit=%
